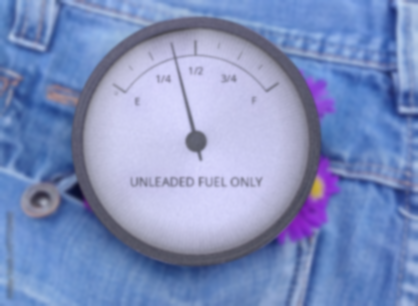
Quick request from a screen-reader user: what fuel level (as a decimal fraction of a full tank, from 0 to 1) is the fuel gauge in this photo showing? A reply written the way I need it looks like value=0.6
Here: value=0.375
